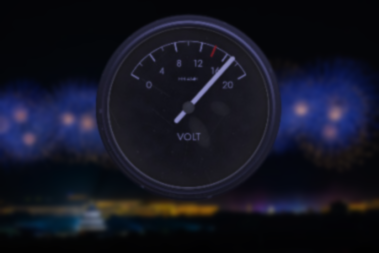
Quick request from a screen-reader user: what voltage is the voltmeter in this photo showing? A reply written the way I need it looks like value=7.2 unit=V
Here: value=17 unit=V
